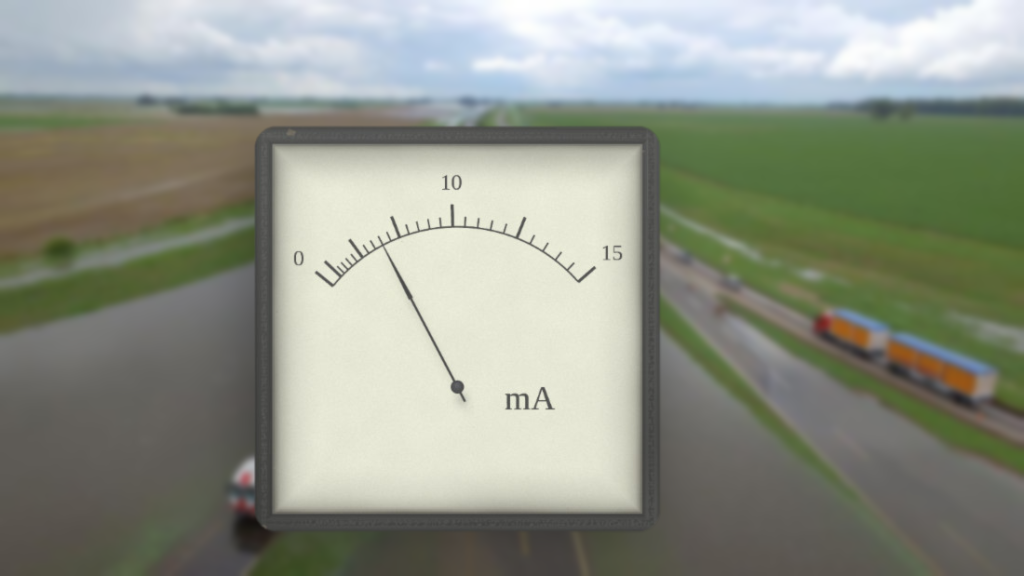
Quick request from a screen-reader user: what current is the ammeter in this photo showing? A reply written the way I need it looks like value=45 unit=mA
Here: value=6.5 unit=mA
